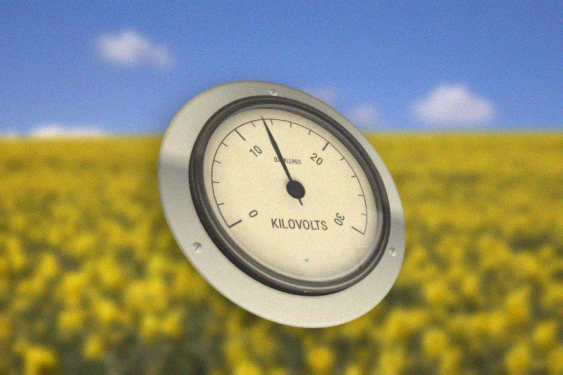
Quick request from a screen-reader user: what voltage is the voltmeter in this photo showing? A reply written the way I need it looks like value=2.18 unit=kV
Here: value=13 unit=kV
